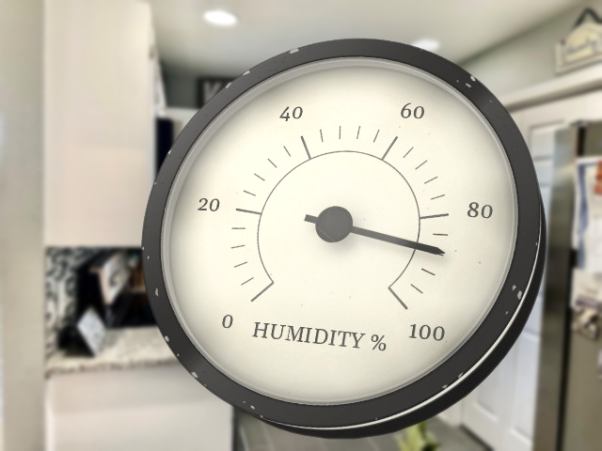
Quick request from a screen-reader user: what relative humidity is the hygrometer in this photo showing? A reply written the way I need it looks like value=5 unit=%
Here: value=88 unit=%
